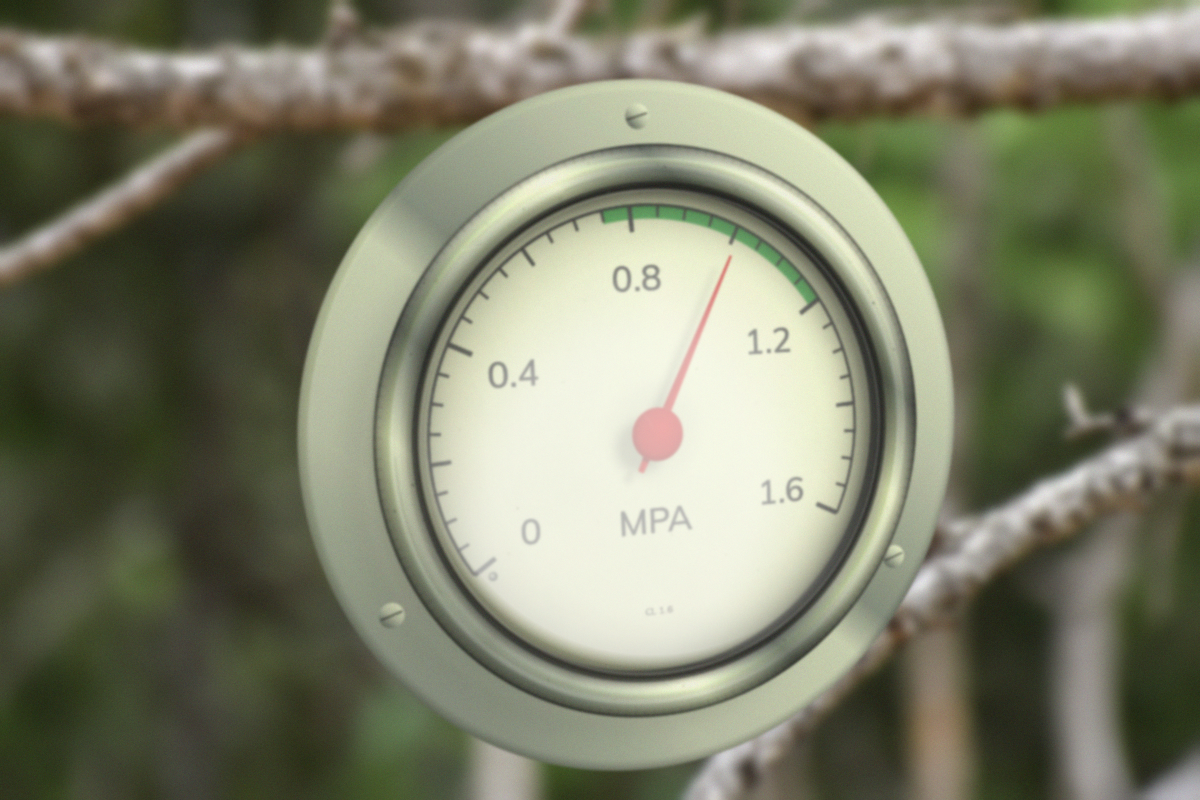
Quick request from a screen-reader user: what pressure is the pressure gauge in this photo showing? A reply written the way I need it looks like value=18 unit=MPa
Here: value=1 unit=MPa
